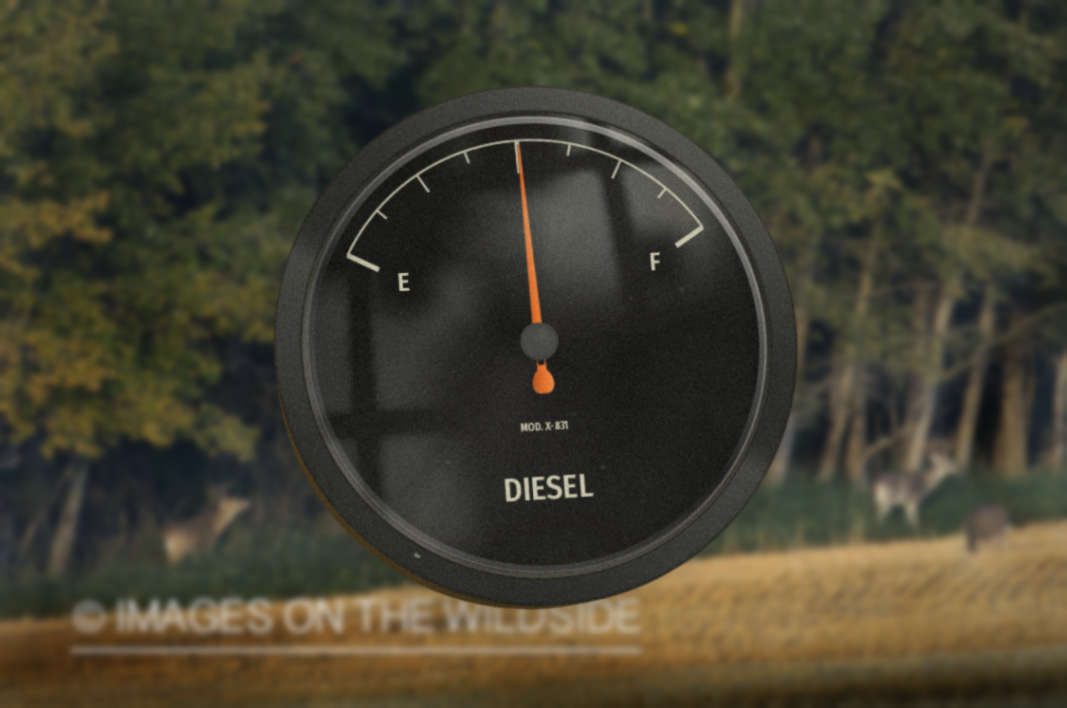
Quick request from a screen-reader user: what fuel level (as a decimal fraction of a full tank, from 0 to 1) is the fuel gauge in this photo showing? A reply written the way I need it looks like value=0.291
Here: value=0.5
